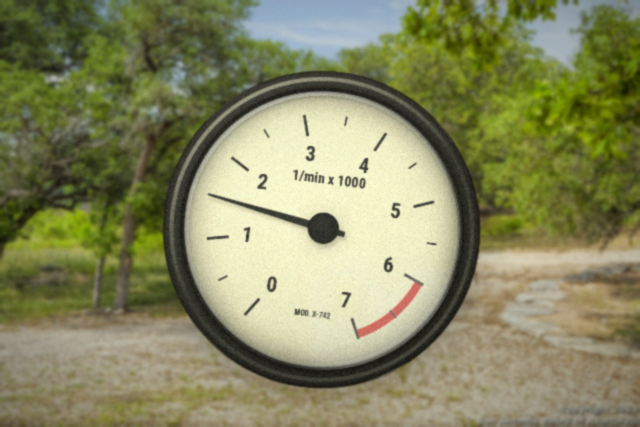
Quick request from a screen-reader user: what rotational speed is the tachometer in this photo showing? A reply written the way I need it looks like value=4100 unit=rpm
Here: value=1500 unit=rpm
